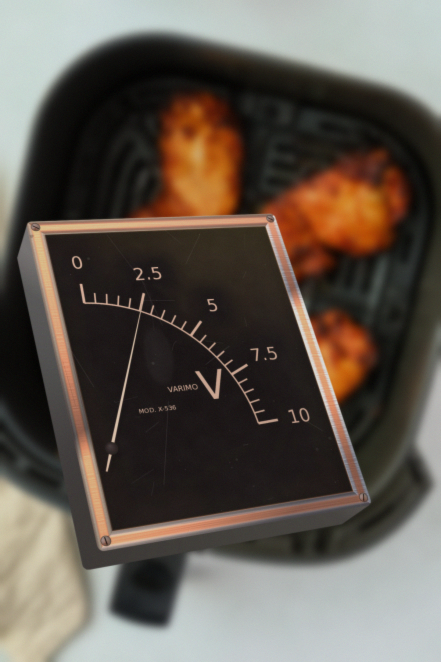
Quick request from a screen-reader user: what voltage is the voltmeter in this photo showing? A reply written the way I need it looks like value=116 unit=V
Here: value=2.5 unit=V
